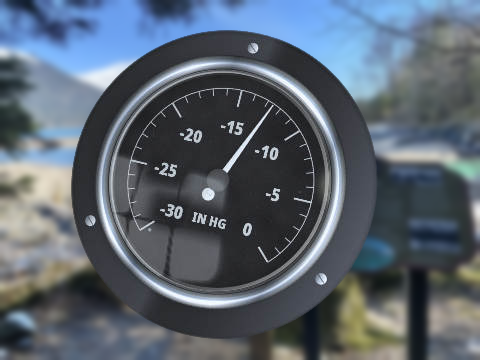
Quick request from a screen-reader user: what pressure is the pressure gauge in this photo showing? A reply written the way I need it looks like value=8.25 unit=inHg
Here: value=-12.5 unit=inHg
